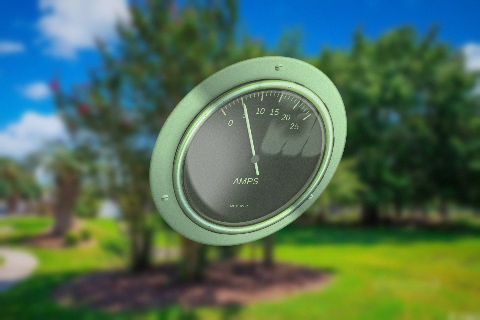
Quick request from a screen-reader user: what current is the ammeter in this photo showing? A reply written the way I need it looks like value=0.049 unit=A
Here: value=5 unit=A
